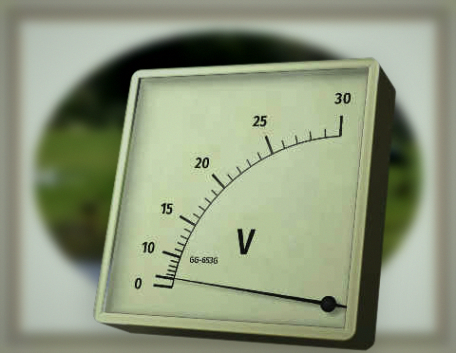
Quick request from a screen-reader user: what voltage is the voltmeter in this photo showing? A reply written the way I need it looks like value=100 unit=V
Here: value=5 unit=V
